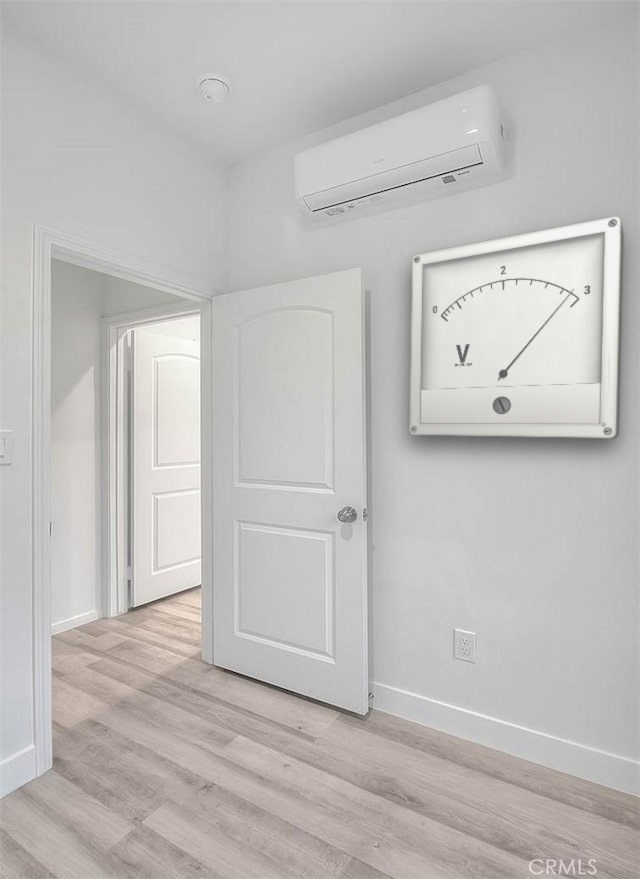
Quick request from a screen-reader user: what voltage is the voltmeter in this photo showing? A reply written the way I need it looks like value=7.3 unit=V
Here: value=2.9 unit=V
